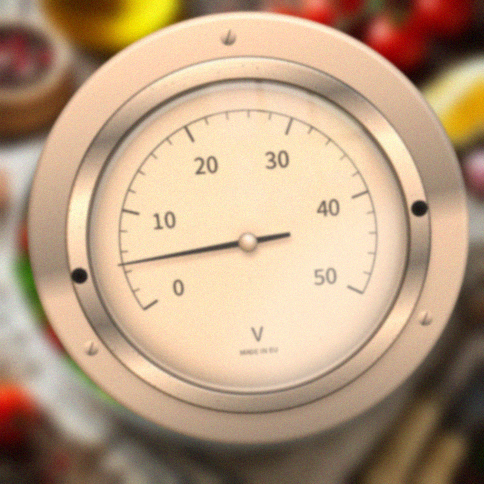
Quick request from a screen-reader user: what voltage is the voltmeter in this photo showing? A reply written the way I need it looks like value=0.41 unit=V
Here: value=5 unit=V
